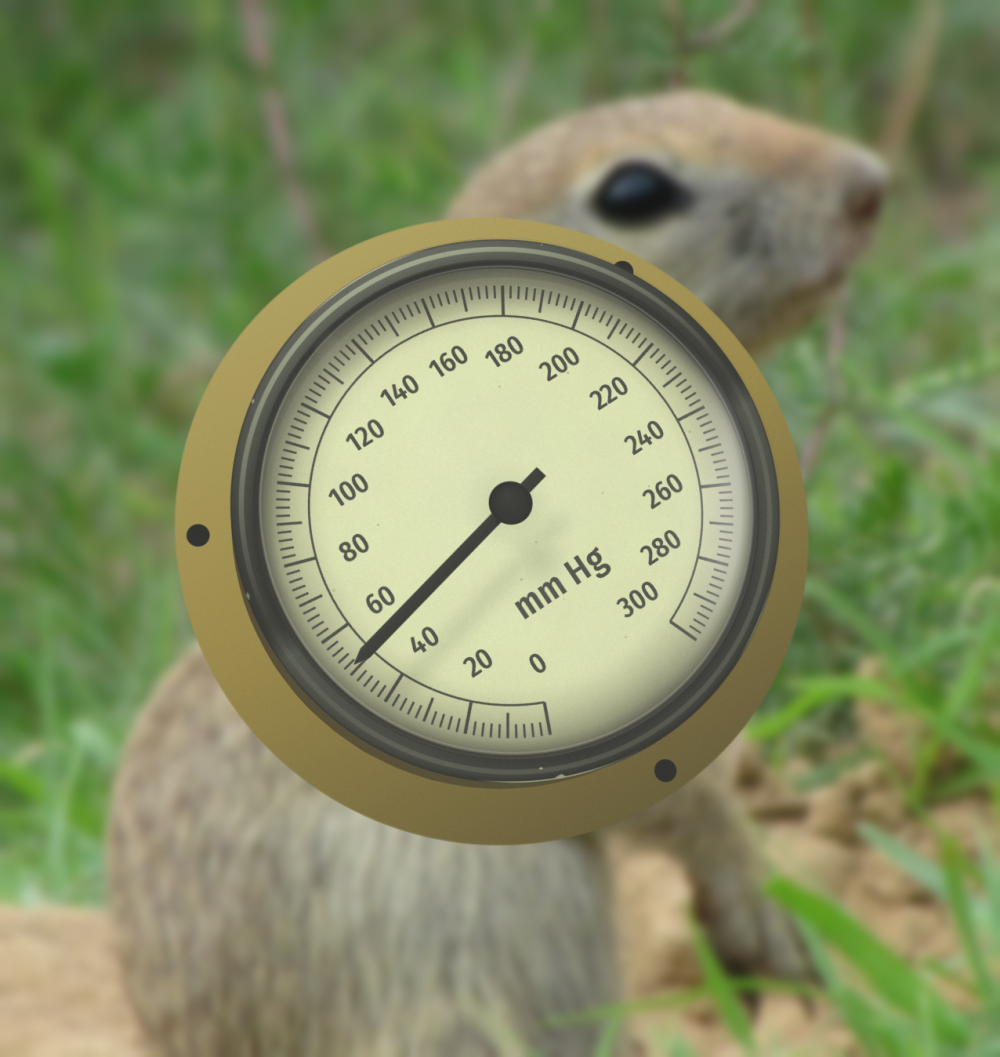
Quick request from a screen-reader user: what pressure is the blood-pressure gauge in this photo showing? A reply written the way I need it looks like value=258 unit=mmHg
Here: value=51 unit=mmHg
